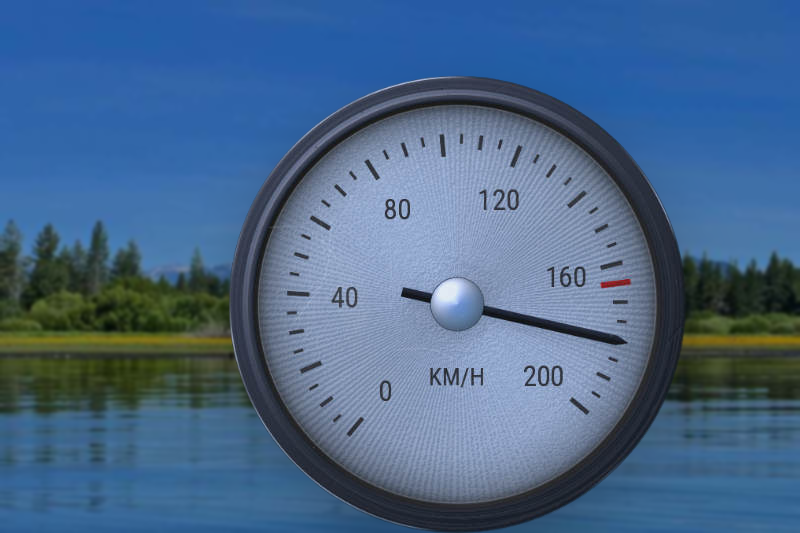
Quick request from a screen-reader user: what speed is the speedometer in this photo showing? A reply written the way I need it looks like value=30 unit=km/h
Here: value=180 unit=km/h
